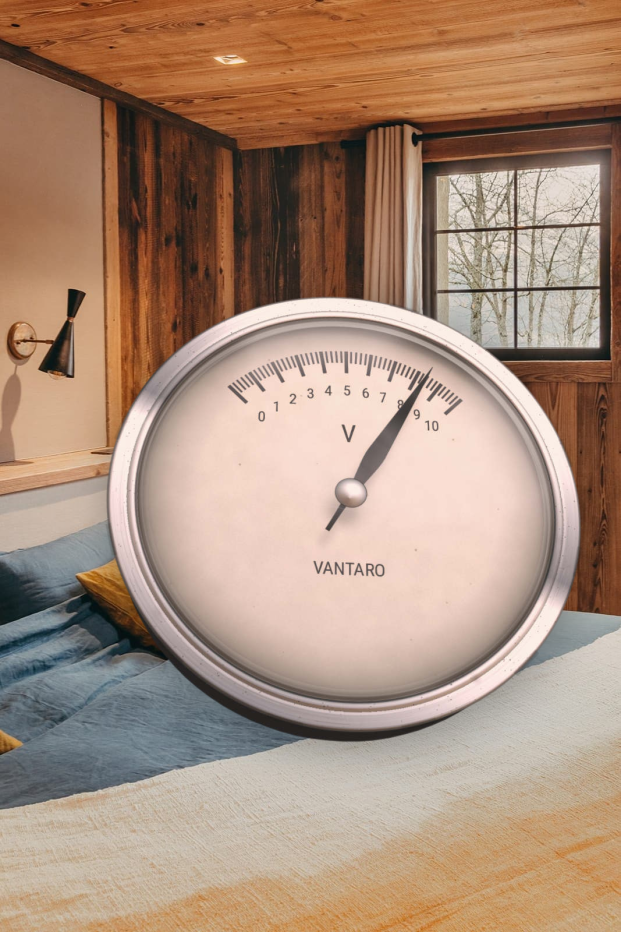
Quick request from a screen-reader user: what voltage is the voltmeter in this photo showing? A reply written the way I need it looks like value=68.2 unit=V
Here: value=8.4 unit=V
